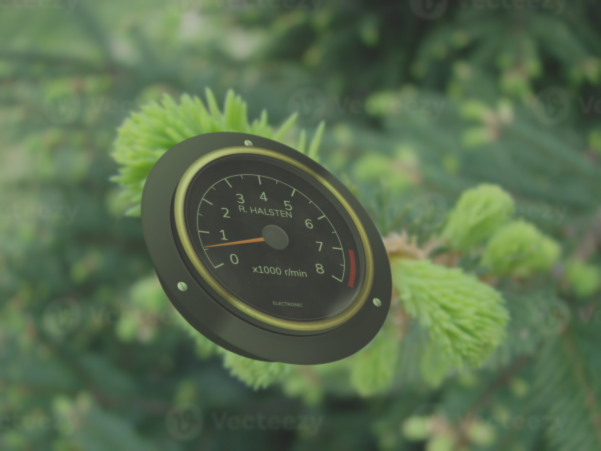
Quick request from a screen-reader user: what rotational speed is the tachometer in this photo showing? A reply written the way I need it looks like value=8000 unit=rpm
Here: value=500 unit=rpm
